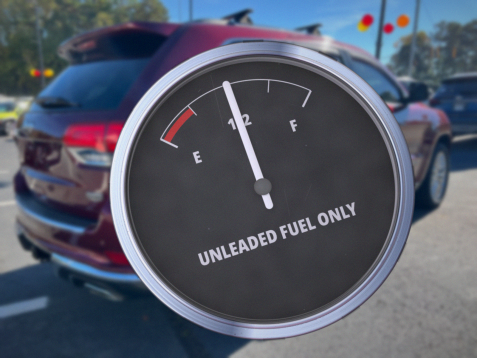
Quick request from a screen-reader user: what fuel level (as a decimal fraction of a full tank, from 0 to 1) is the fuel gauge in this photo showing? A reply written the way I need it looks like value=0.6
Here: value=0.5
